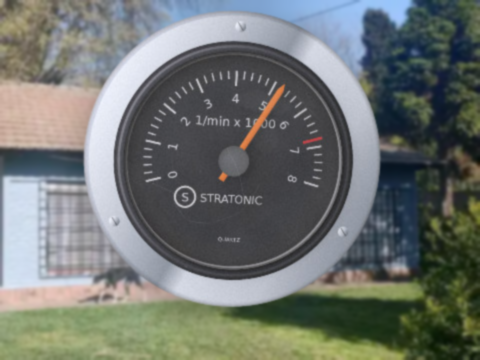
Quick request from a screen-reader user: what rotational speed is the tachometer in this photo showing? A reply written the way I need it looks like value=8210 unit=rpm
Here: value=5200 unit=rpm
